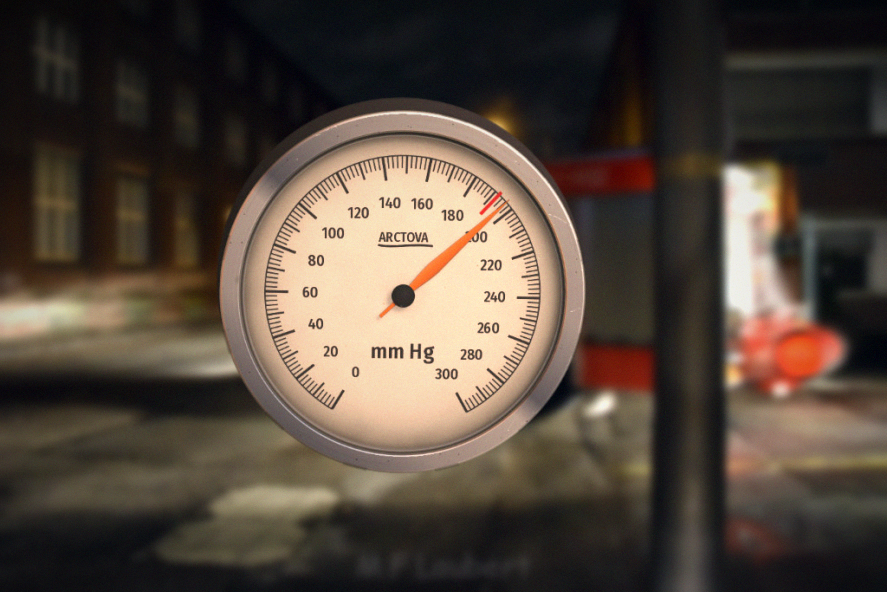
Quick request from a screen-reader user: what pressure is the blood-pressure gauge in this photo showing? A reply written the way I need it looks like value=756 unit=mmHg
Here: value=196 unit=mmHg
